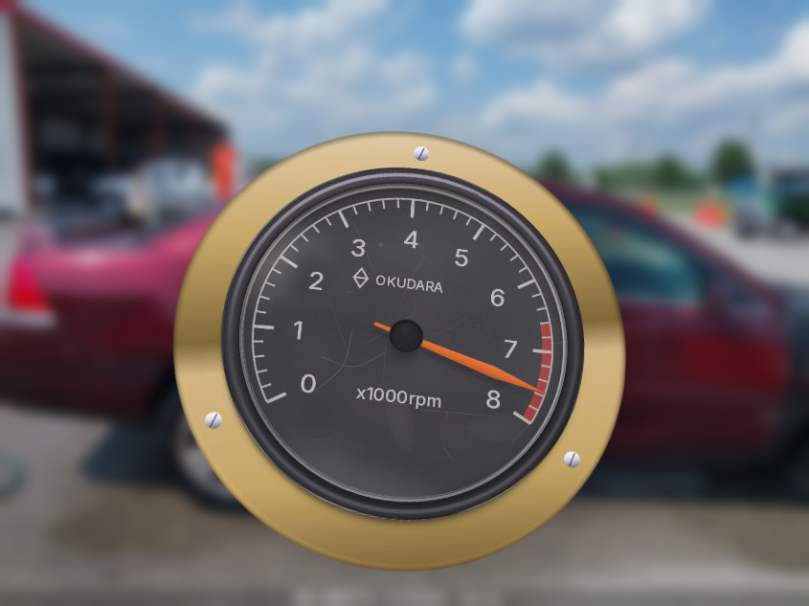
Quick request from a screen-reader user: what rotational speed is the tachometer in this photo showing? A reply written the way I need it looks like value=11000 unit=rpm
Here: value=7600 unit=rpm
